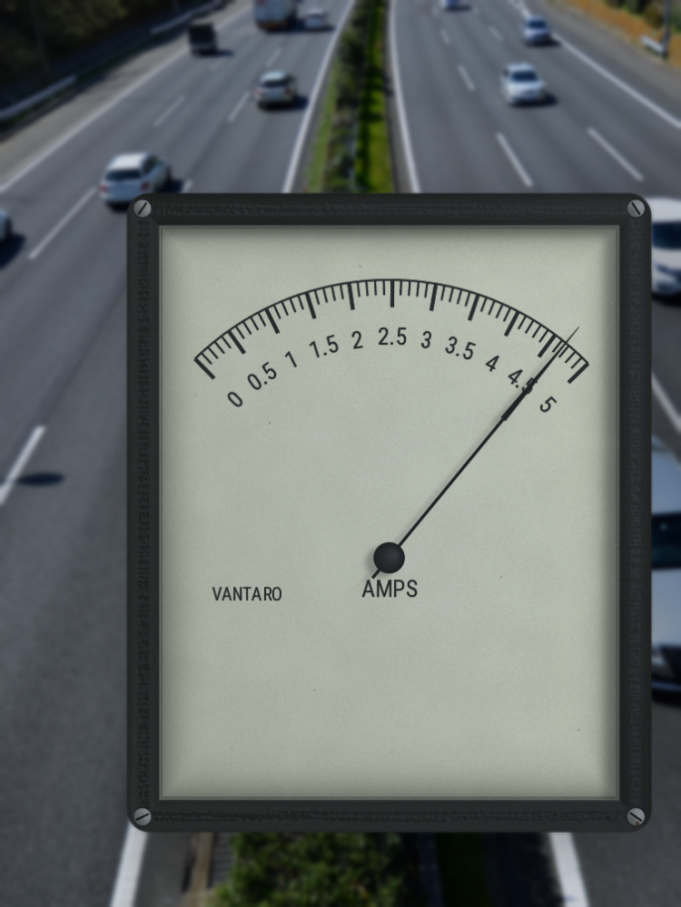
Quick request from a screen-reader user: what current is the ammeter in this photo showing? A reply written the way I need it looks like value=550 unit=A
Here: value=4.65 unit=A
